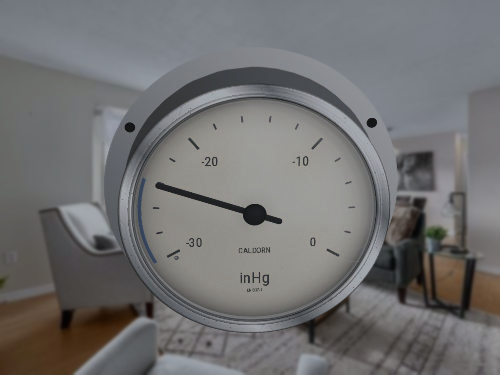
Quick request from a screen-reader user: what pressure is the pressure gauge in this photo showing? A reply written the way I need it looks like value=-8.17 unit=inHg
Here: value=-24 unit=inHg
